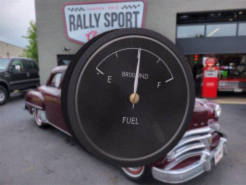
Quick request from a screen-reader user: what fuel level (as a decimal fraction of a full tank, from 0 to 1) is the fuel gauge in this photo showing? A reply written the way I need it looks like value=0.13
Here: value=0.5
